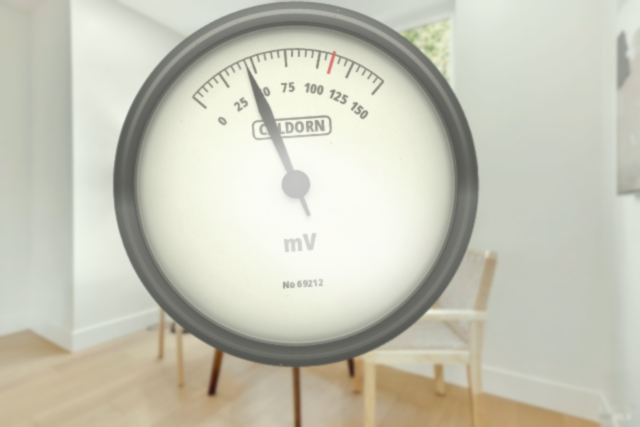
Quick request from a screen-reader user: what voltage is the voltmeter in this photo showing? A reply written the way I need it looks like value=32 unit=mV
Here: value=45 unit=mV
